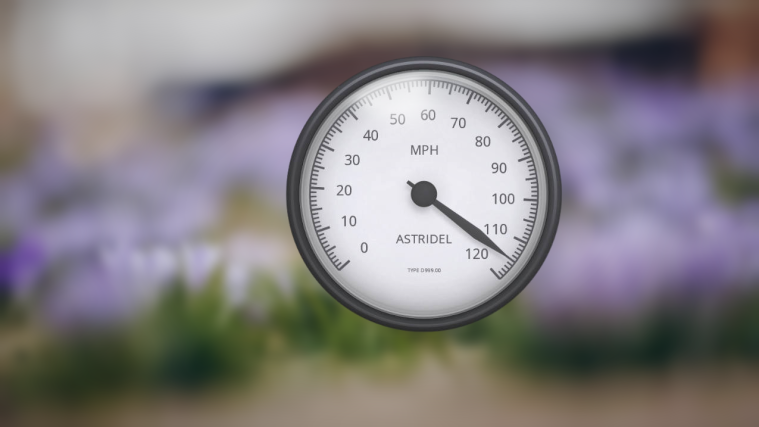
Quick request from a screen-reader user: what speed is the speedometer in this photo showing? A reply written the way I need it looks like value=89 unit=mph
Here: value=115 unit=mph
